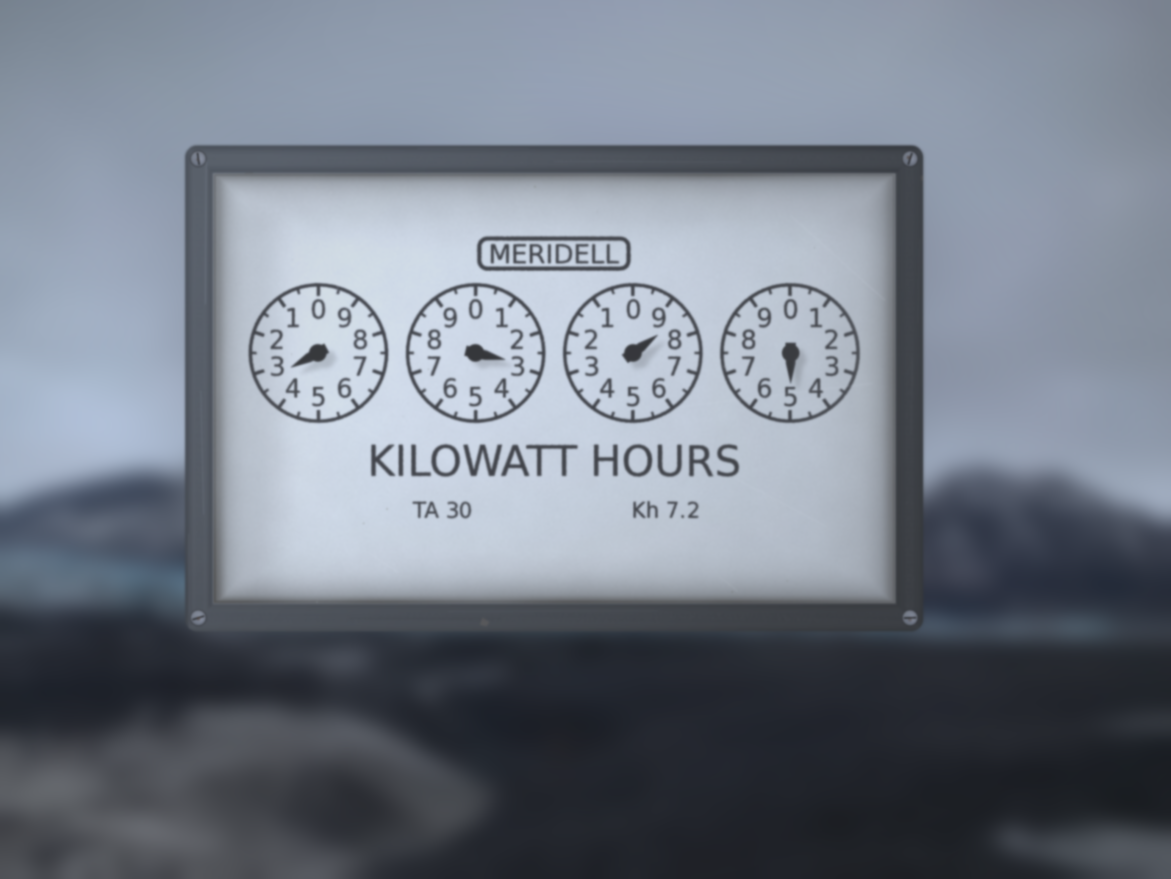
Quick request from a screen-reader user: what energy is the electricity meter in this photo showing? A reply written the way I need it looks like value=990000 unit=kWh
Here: value=3285 unit=kWh
